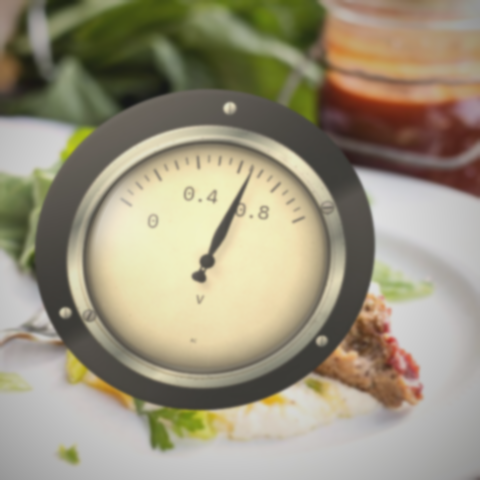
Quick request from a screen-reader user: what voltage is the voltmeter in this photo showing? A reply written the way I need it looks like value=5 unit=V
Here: value=0.65 unit=V
